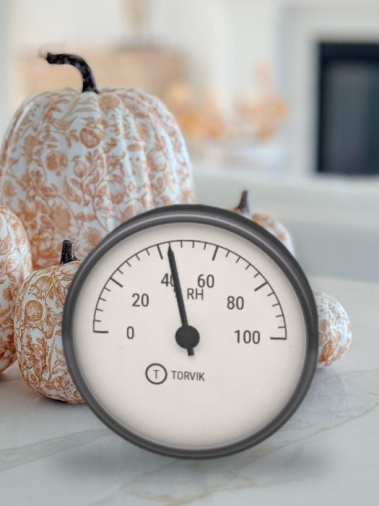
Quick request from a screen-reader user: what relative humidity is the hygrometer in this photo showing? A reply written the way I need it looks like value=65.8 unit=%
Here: value=44 unit=%
